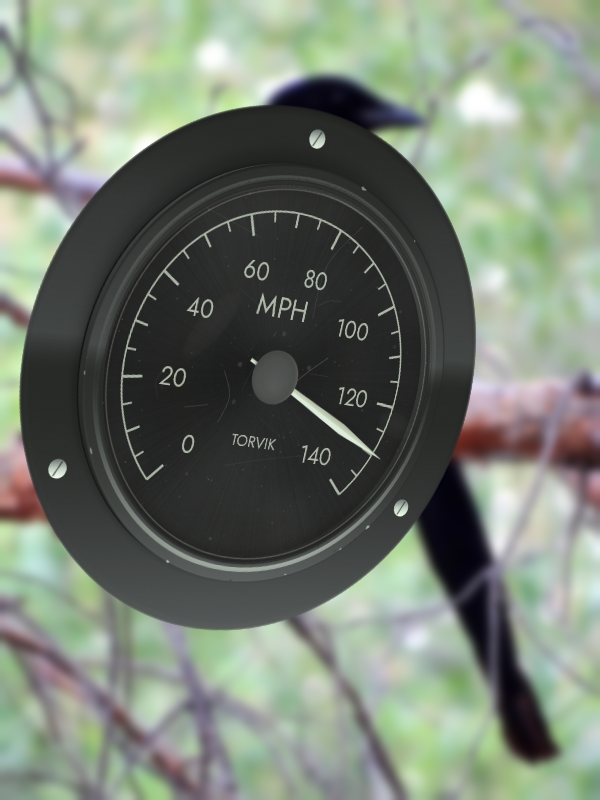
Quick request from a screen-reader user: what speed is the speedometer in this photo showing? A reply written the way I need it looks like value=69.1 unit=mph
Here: value=130 unit=mph
